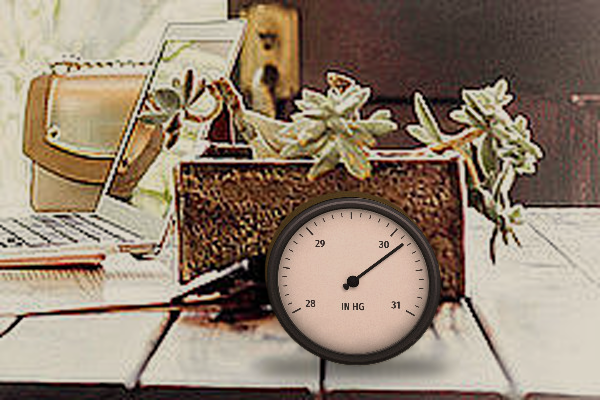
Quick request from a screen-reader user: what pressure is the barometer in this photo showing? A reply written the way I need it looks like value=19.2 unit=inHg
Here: value=30.15 unit=inHg
